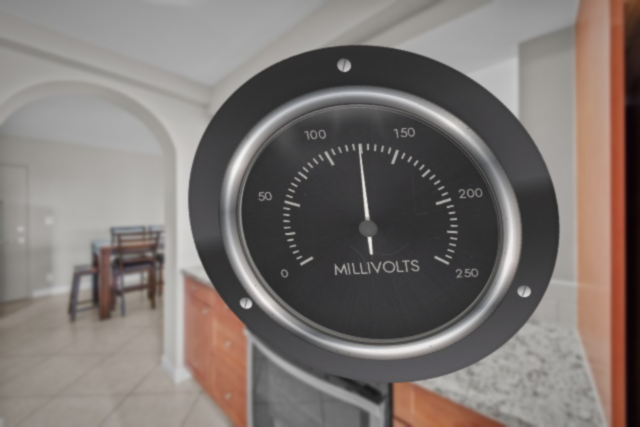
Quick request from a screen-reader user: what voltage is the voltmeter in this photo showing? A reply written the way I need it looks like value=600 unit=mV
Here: value=125 unit=mV
